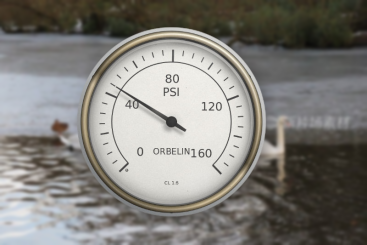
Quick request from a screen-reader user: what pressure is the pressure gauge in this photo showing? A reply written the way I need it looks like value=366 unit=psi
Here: value=45 unit=psi
